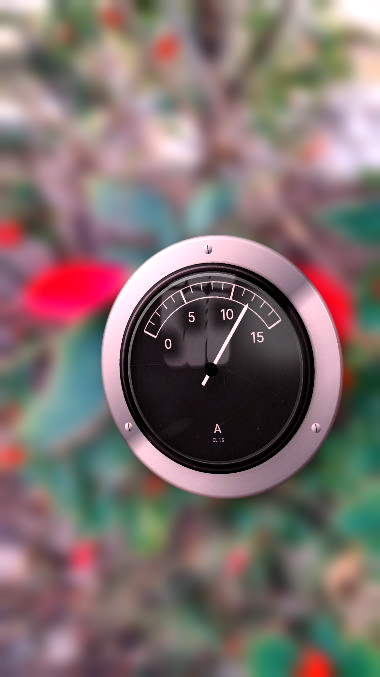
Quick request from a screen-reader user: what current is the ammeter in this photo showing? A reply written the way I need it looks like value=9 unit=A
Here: value=12 unit=A
